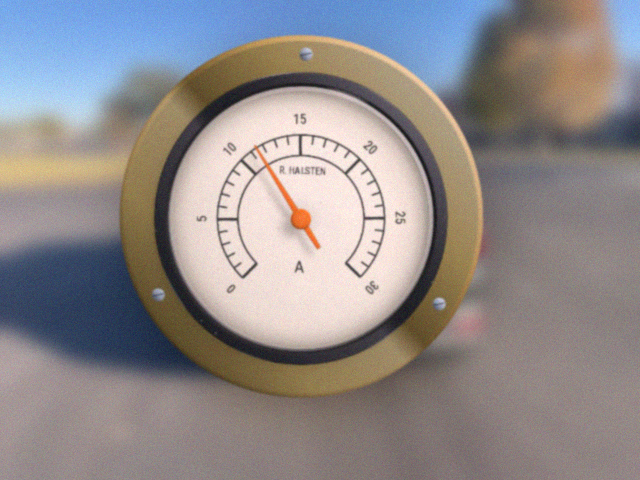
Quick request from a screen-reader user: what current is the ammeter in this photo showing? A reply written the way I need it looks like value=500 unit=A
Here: value=11.5 unit=A
